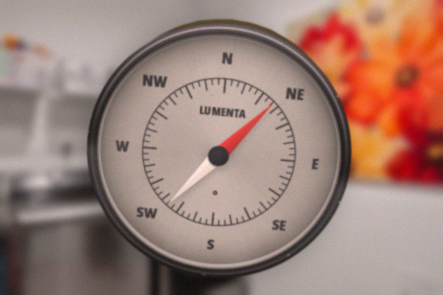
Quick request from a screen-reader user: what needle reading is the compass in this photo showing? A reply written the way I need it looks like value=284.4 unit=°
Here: value=40 unit=°
